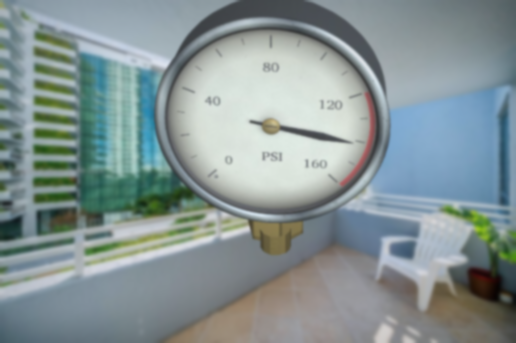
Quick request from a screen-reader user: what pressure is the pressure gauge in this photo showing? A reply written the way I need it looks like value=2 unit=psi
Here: value=140 unit=psi
